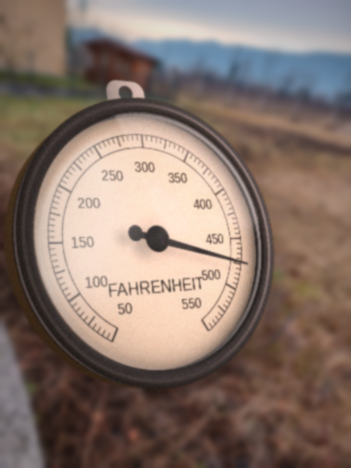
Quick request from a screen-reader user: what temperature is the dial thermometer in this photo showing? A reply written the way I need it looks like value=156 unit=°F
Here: value=475 unit=°F
